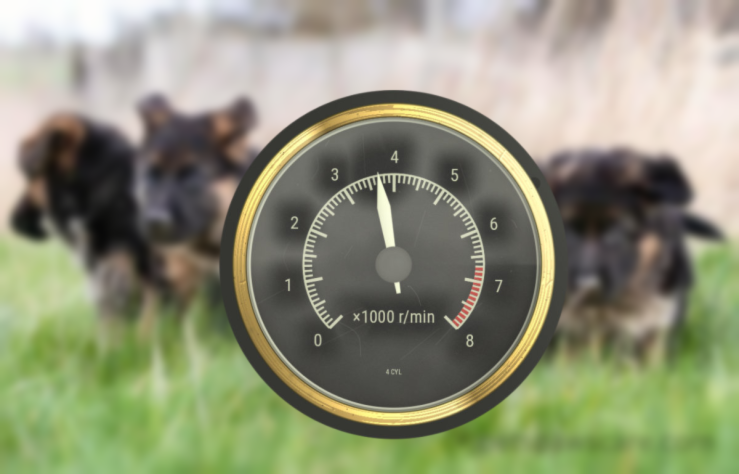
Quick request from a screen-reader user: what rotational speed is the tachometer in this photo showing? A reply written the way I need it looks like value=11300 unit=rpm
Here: value=3700 unit=rpm
